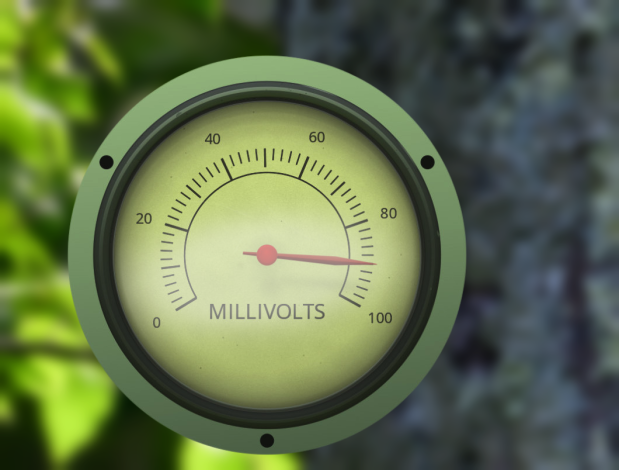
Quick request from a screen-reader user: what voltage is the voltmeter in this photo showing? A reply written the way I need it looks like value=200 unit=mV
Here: value=90 unit=mV
